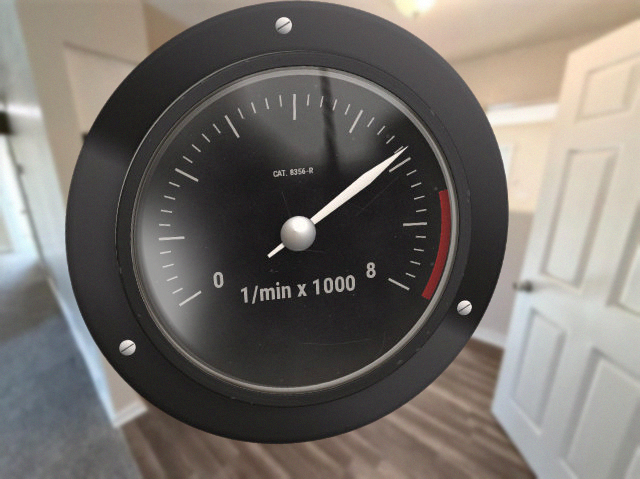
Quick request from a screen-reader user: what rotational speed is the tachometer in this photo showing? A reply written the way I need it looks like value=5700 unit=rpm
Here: value=5800 unit=rpm
